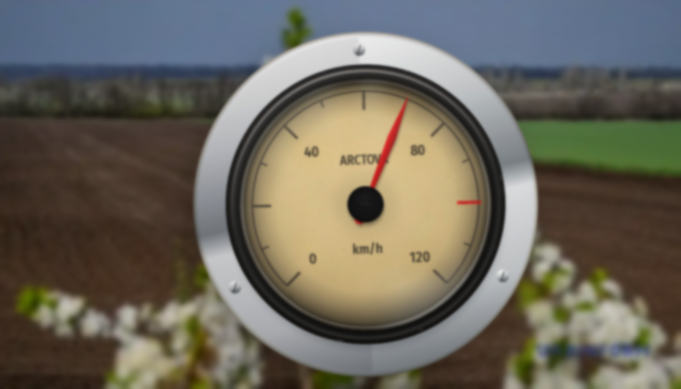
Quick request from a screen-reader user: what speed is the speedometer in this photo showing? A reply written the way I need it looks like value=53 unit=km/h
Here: value=70 unit=km/h
